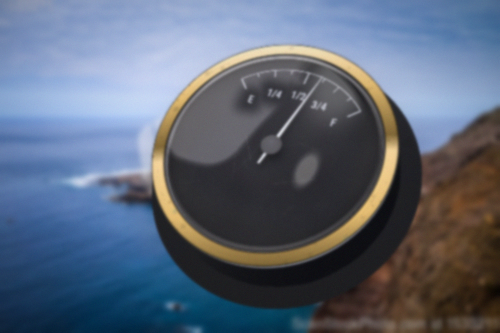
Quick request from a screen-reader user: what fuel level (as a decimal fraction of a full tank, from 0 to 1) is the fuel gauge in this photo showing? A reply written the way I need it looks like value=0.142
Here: value=0.625
